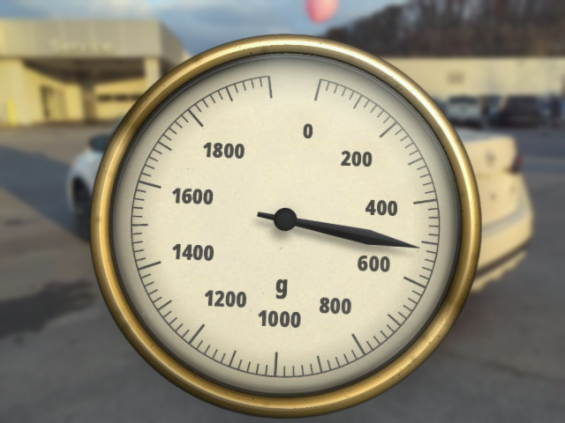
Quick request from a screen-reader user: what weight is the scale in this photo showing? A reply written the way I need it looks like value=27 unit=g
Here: value=520 unit=g
